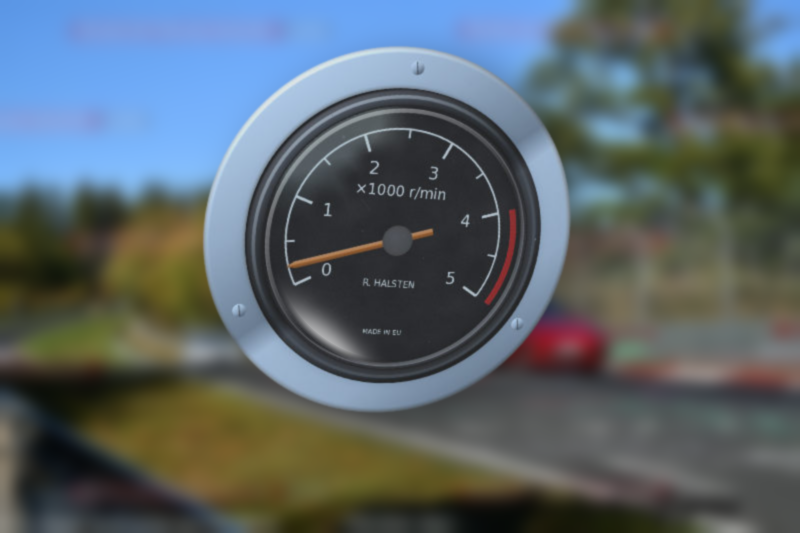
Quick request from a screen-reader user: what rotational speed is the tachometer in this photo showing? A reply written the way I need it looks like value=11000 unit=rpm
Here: value=250 unit=rpm
